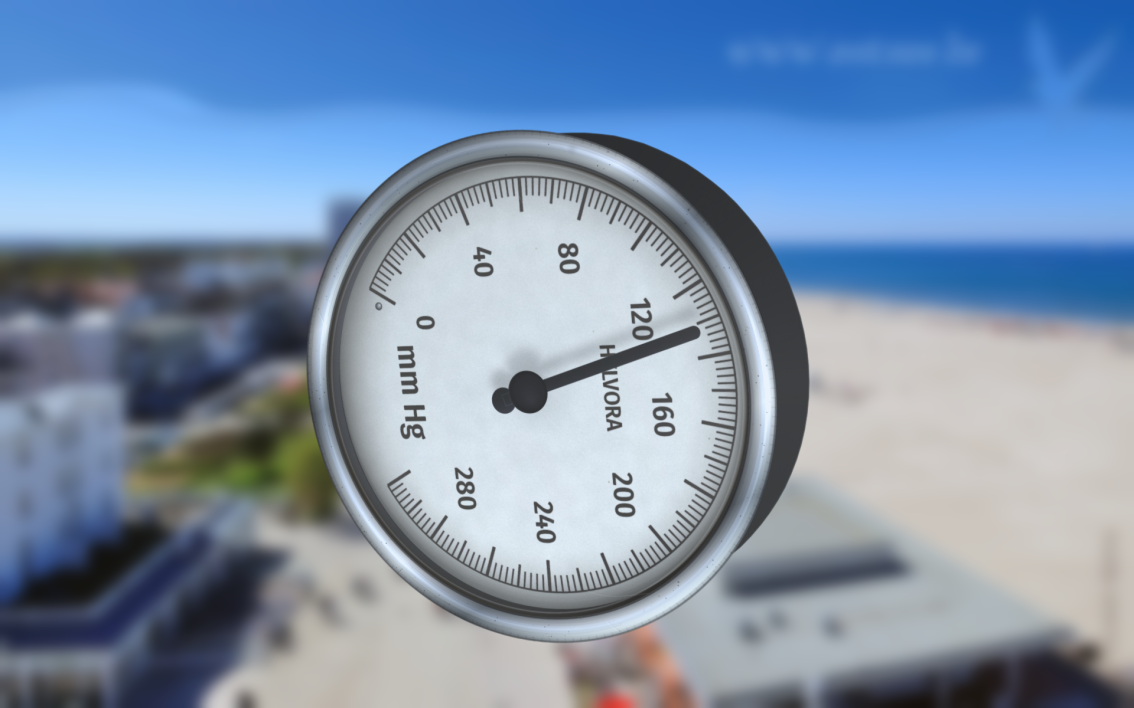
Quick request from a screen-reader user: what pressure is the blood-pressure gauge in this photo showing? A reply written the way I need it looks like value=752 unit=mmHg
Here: value=132 unit=mmHg
